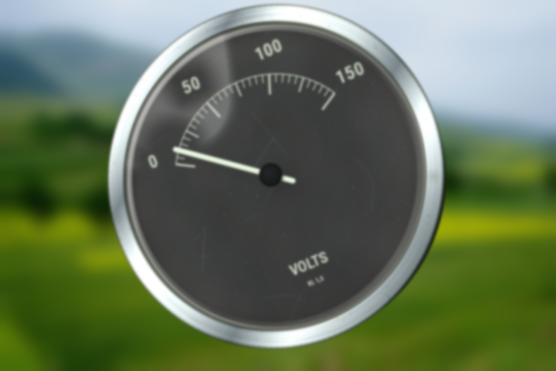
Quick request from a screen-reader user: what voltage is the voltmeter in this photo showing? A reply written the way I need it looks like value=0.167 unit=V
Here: value=10 unit=V
